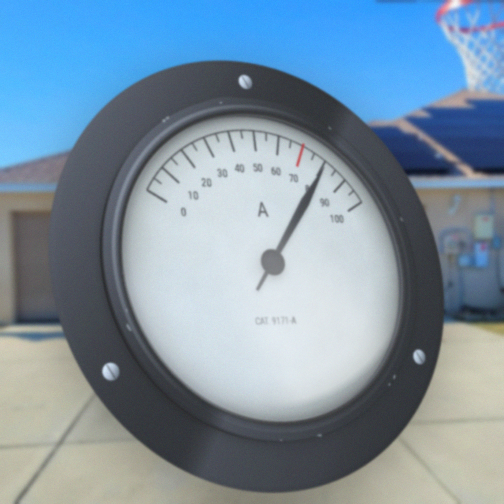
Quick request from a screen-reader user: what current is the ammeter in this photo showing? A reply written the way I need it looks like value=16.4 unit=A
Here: value=80 unit=A
